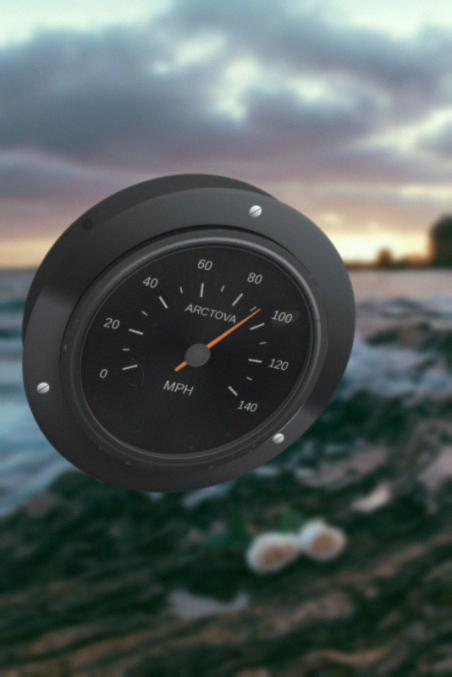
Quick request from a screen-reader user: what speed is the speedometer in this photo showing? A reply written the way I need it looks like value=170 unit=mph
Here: value=90 unit=mph
